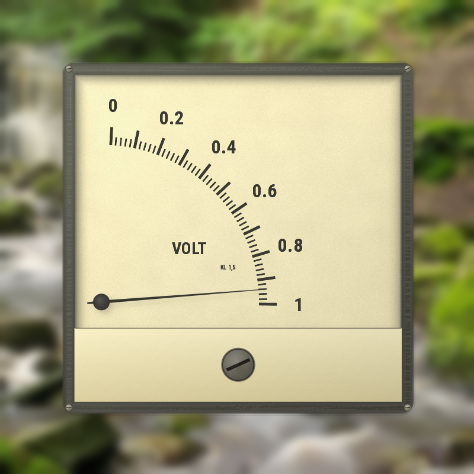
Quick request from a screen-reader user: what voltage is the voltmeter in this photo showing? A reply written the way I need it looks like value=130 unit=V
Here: value=0.94 unit=V
